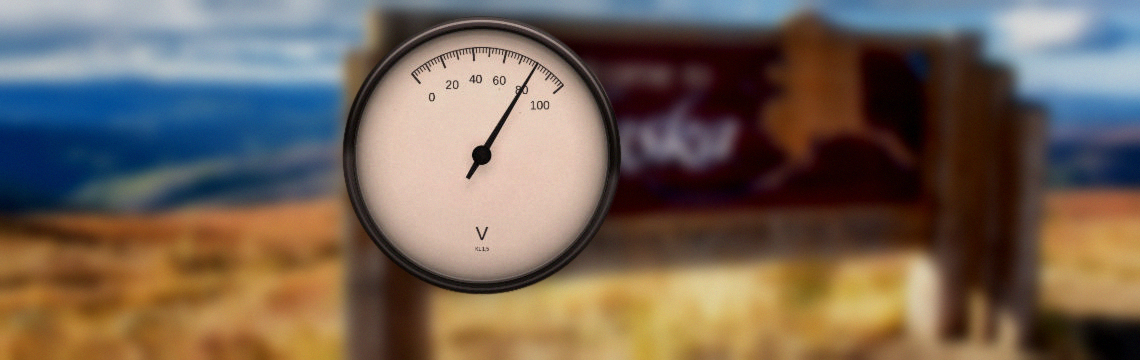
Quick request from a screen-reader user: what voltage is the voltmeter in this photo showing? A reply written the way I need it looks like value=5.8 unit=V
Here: value=80 unit=V
